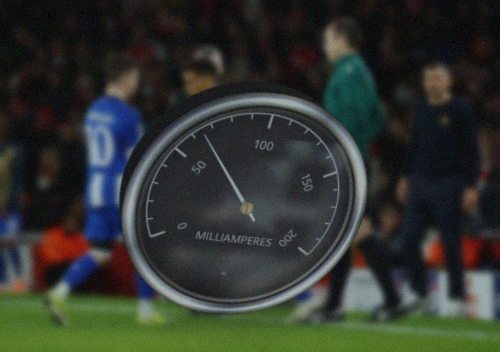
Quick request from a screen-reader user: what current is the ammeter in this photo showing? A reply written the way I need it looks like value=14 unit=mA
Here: value=65 unit=mA
